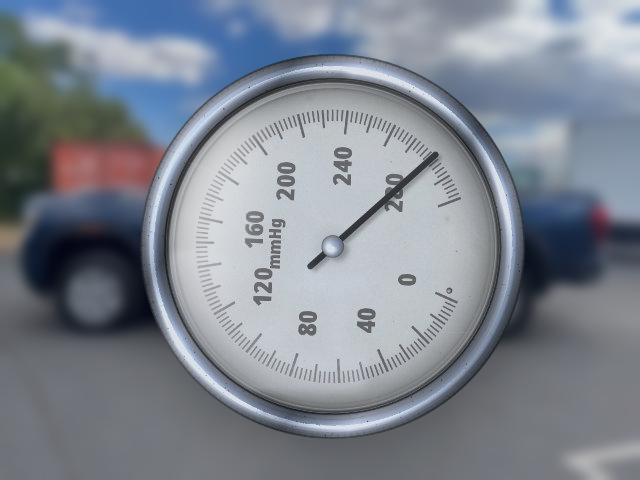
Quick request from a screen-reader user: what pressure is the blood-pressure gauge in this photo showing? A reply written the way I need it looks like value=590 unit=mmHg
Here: value=280 unit=mmHg
